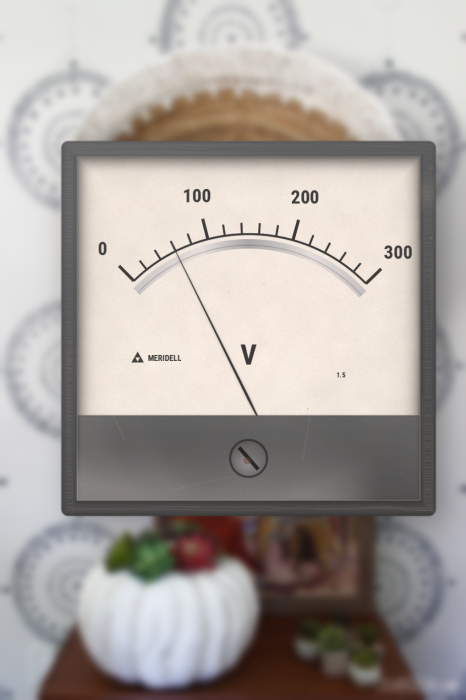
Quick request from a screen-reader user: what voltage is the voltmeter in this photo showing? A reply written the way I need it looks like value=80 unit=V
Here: value=60 unit=V
